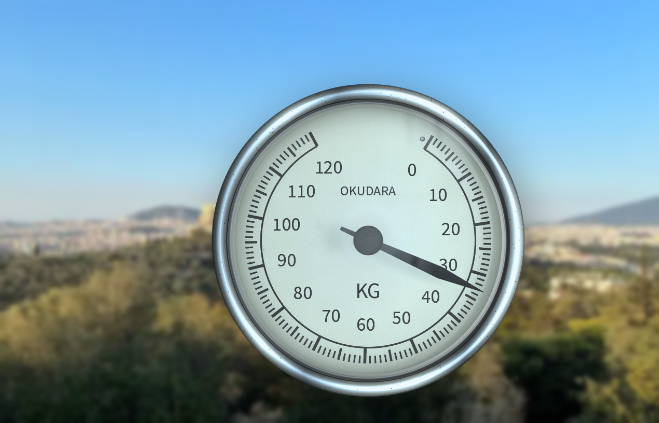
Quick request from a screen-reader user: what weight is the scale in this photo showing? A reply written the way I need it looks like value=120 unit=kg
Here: value=33 unit=kg
